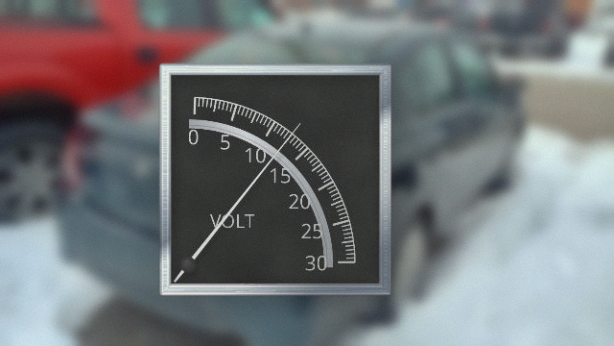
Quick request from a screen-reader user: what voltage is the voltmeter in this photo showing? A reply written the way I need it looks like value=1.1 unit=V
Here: value=12.5 unit=V
